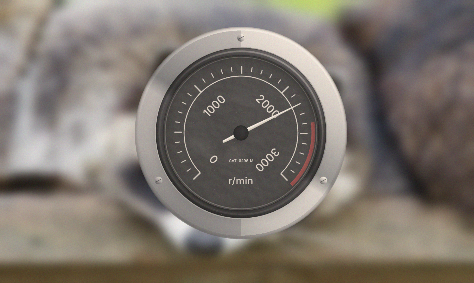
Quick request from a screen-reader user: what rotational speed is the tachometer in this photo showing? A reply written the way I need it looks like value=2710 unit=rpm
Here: value=2200 unit=rpm
